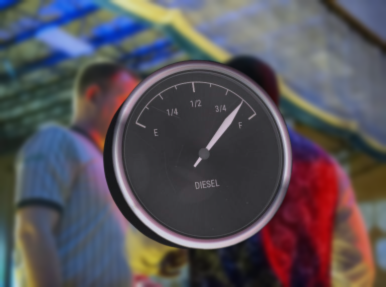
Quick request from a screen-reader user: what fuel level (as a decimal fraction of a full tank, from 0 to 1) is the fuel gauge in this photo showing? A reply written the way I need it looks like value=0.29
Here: value=0.875
